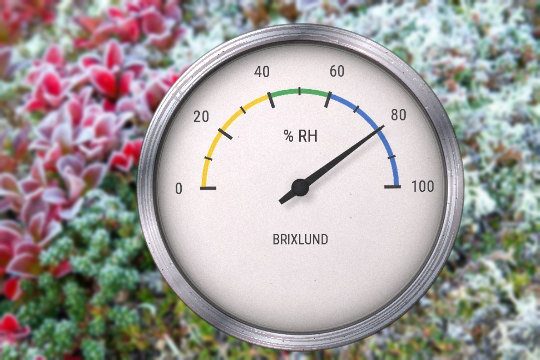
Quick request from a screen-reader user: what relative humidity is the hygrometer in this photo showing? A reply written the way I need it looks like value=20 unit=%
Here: value=80 unit=%
